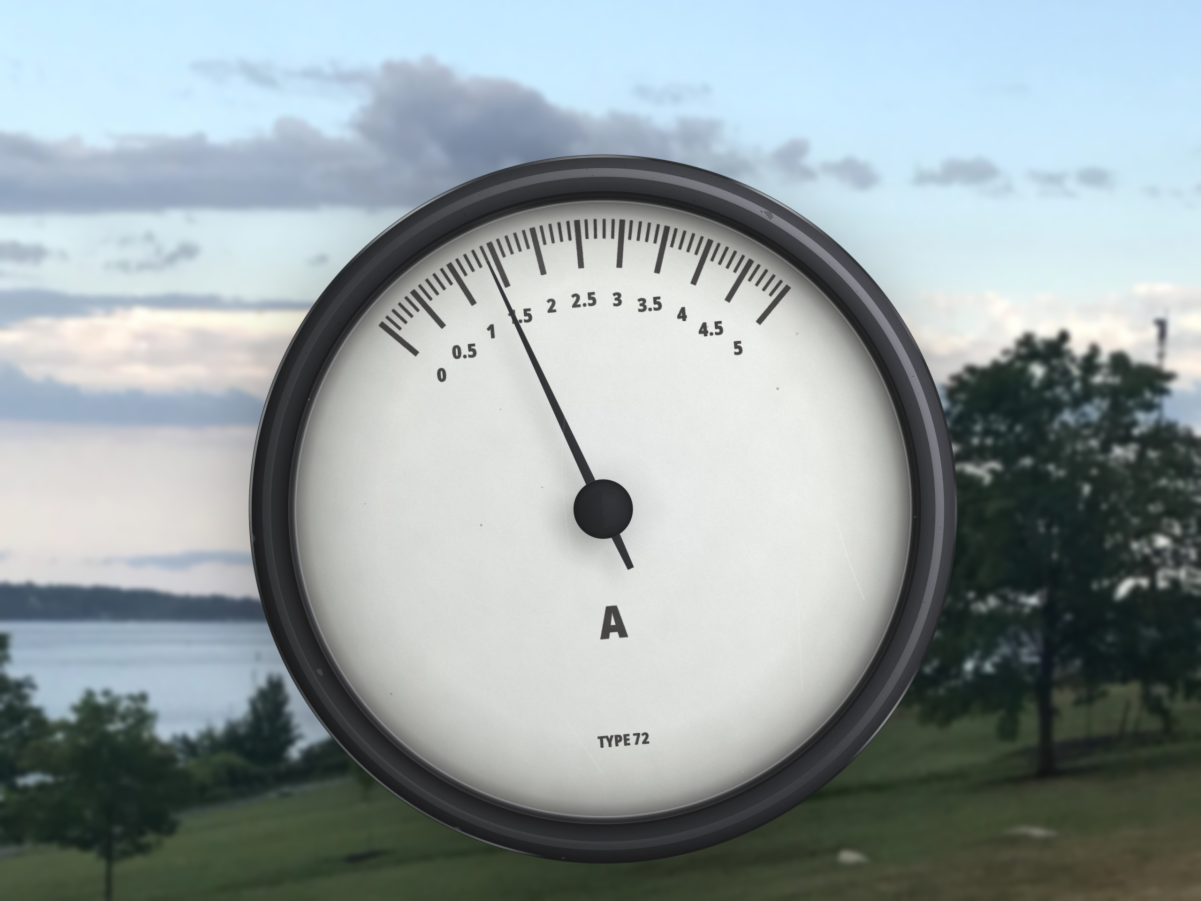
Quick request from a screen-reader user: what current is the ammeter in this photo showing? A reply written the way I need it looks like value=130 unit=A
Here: value=1.4 unit=A
